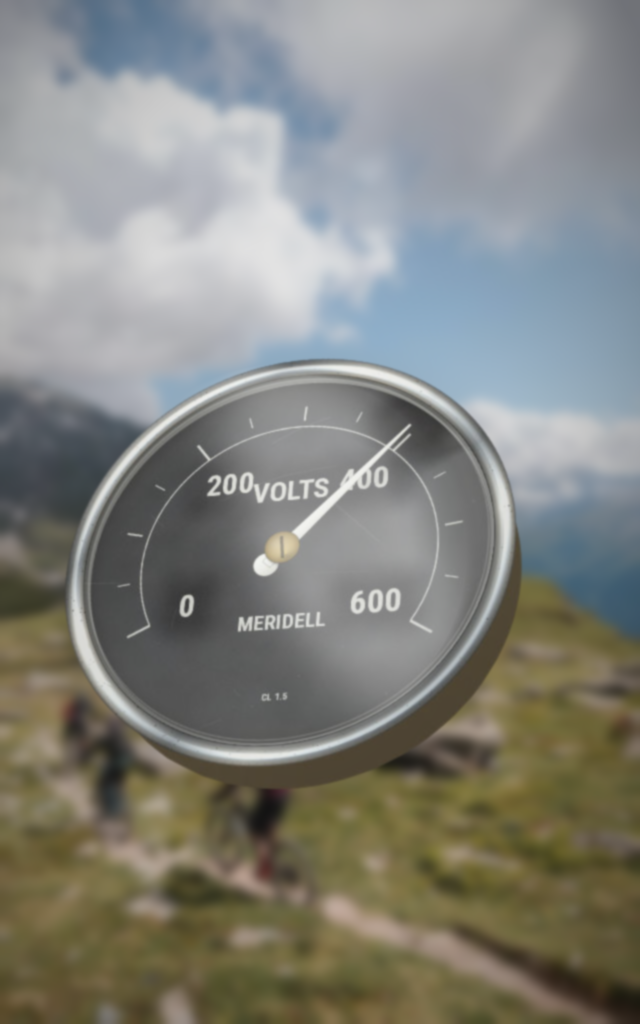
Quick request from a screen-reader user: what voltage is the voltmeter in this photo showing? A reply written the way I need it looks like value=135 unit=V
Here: value=400 unit=V
